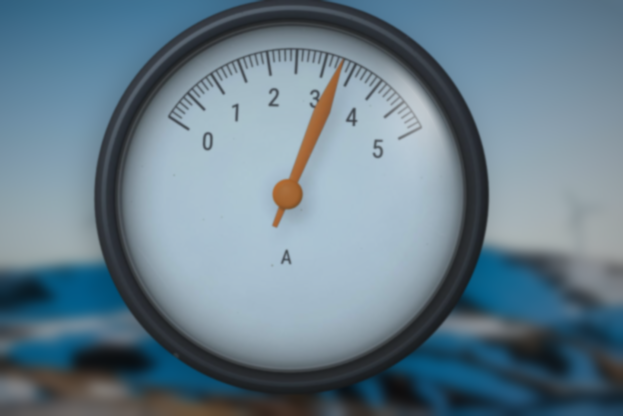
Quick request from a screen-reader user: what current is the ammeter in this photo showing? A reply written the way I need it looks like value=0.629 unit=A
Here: value=3.3 unit=A
